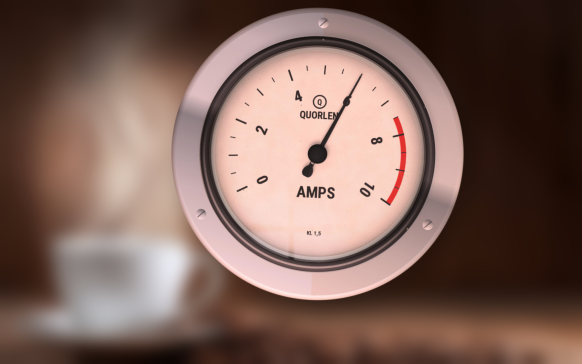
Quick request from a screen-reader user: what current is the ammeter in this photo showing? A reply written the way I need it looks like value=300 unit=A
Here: value=6 unit=A
